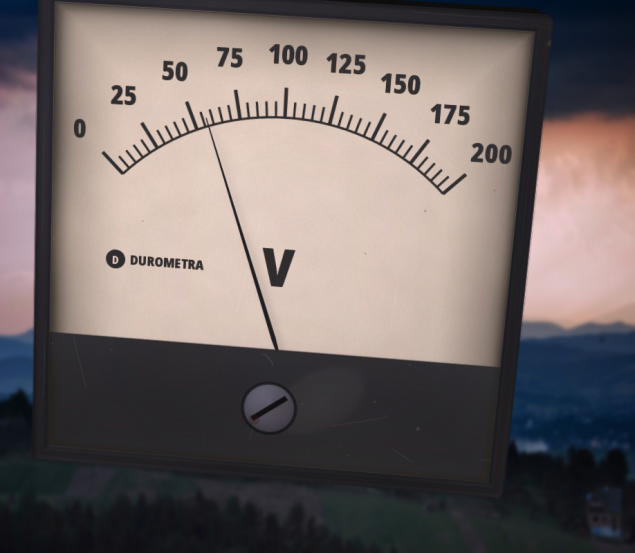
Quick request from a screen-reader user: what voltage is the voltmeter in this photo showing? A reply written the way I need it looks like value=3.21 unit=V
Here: value=57.5 unit=V
